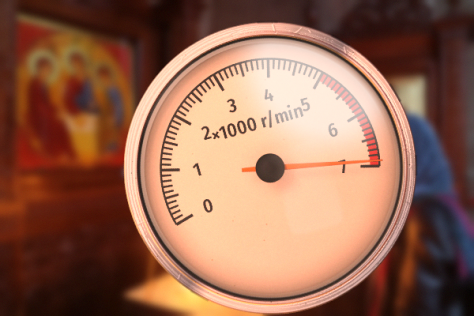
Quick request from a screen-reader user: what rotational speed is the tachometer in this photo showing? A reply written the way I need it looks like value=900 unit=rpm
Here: value=6900 unit=rpm
